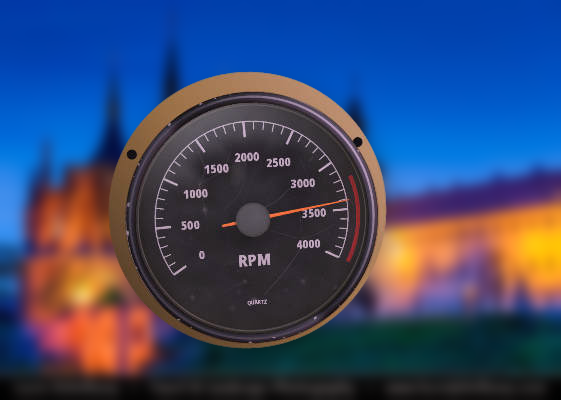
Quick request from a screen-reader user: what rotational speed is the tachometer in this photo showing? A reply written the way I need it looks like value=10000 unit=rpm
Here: value=3400 unit=rpm
